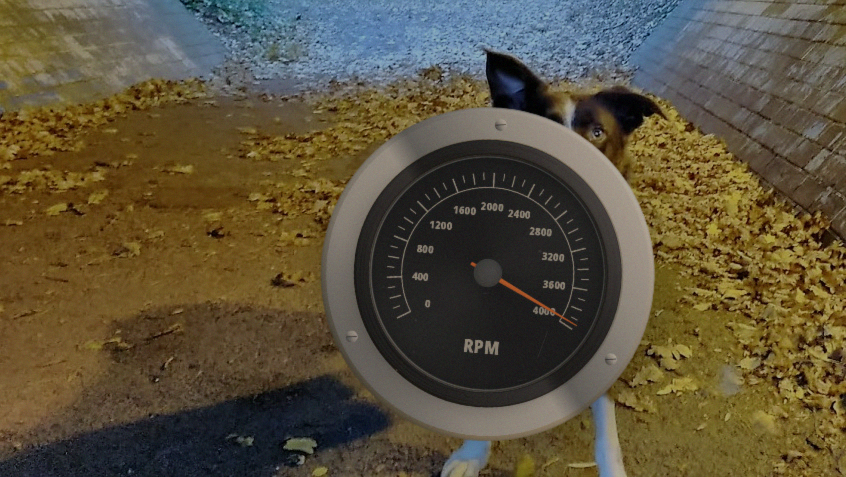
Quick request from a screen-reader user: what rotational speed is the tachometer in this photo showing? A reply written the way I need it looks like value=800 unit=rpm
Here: value=3950 unit=rpm
